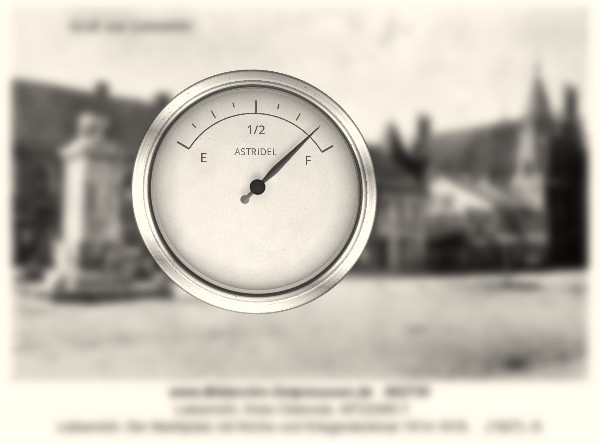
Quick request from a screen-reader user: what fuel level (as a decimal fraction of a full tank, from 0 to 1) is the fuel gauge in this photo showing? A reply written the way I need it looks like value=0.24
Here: value=0.875
